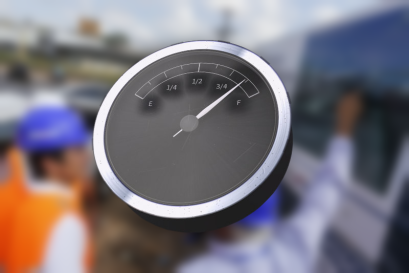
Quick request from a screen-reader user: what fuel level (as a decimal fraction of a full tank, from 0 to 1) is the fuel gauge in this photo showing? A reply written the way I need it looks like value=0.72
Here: value=0.875
